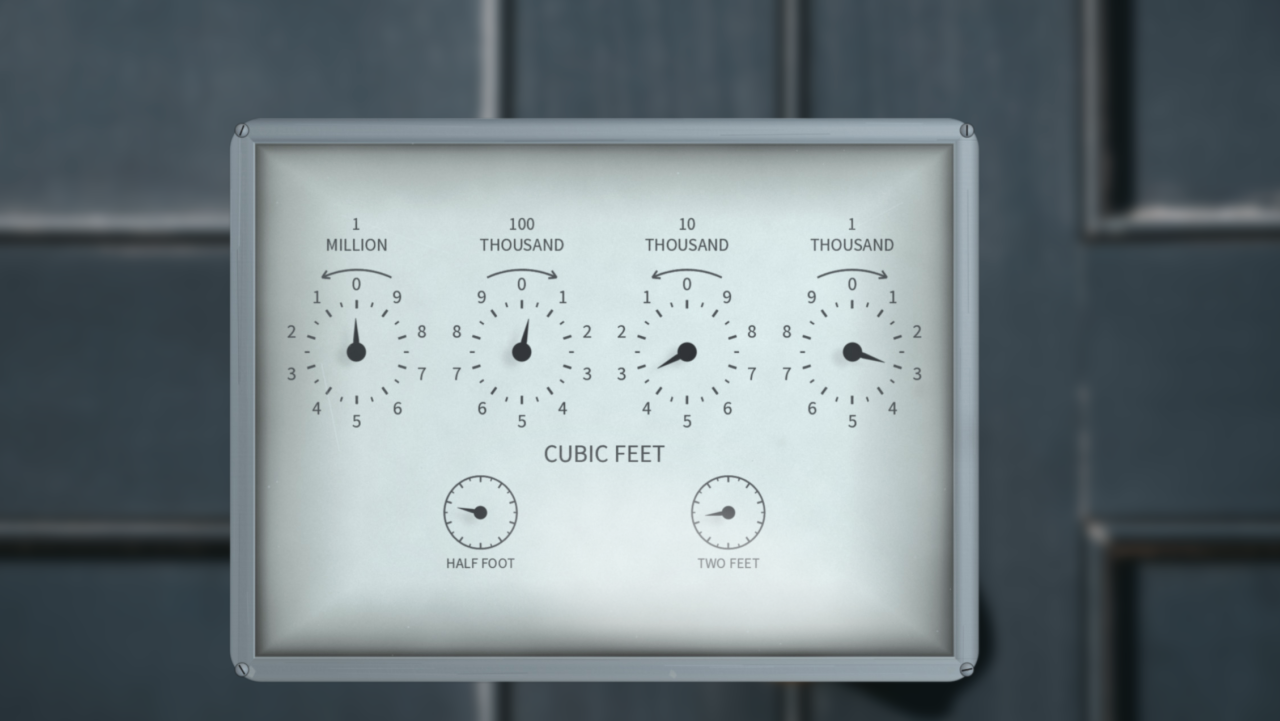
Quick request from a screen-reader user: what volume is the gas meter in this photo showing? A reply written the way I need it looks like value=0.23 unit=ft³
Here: value=3300 unit=ft³
